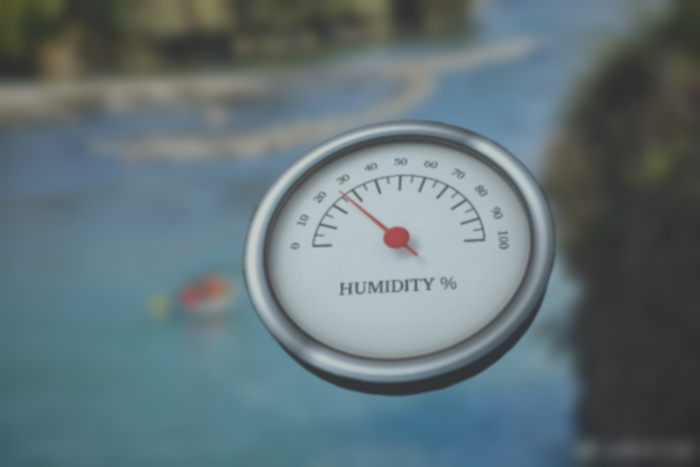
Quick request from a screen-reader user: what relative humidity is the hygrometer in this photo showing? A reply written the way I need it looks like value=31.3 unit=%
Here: value=25 unit=%
